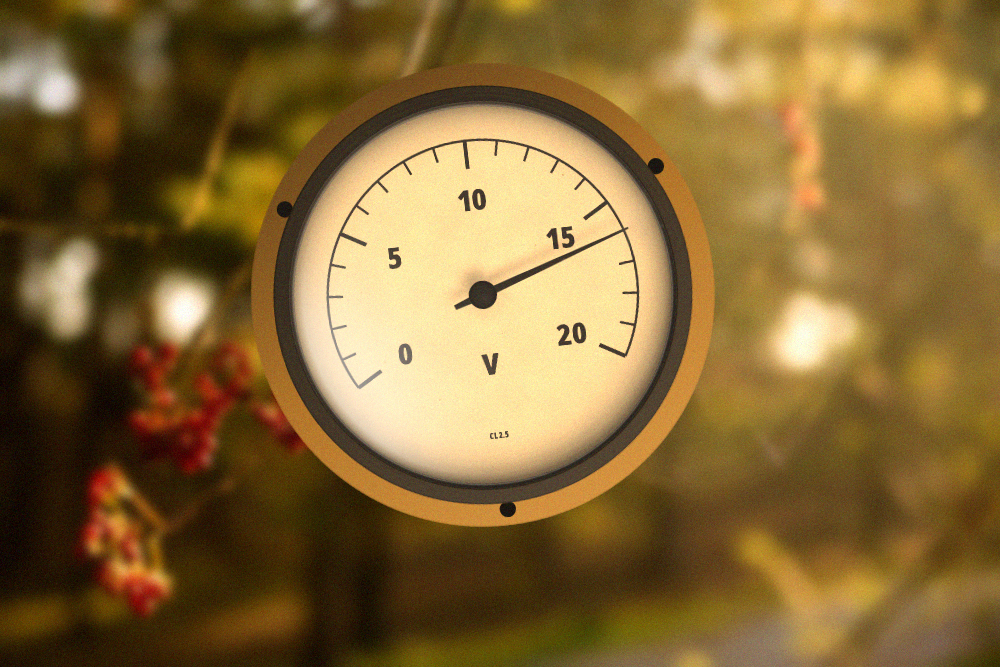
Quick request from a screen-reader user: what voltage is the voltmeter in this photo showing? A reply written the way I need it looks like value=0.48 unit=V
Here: value=16 unit=V
